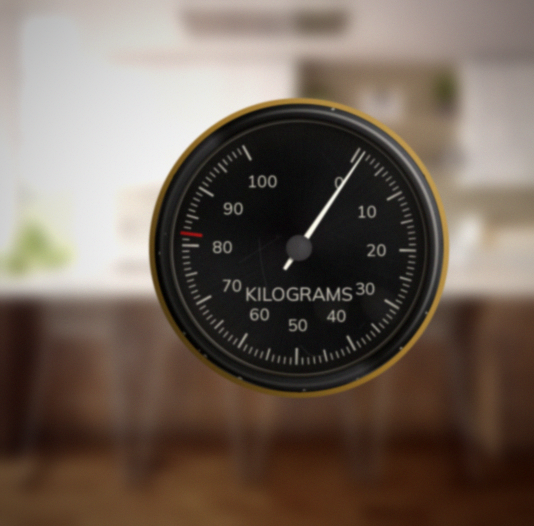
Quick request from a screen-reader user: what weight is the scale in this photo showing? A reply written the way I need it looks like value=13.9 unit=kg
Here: value=1 unit=kg
